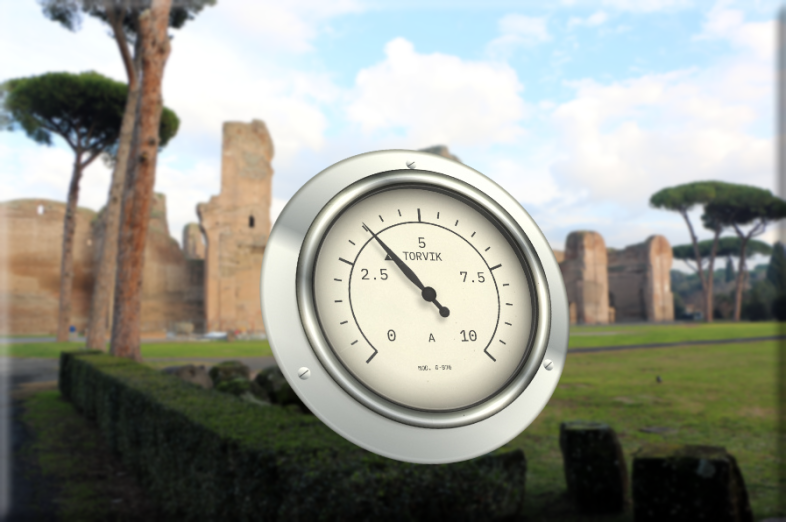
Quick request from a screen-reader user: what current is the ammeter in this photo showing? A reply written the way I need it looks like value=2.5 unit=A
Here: value=3.5 unit=A
